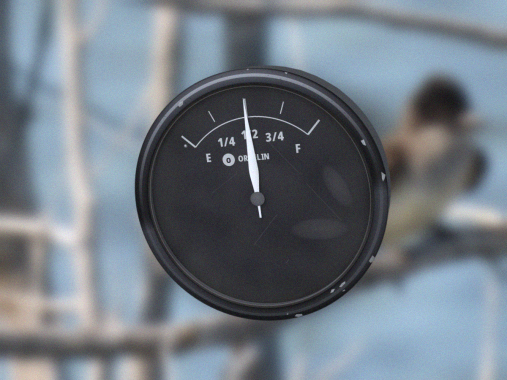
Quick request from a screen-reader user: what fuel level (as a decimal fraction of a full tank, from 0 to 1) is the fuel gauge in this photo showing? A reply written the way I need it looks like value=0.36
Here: value=0.5
